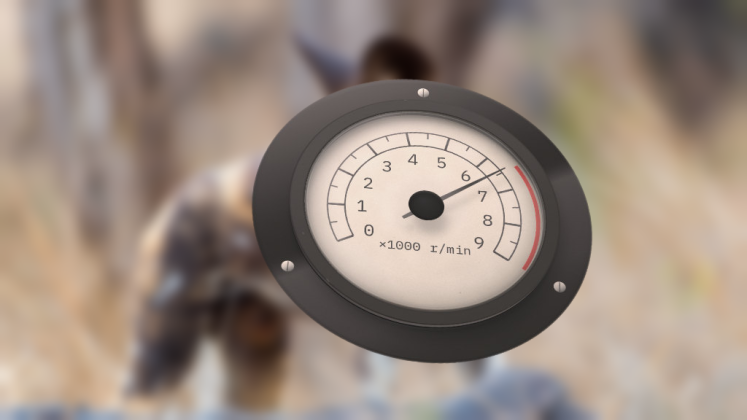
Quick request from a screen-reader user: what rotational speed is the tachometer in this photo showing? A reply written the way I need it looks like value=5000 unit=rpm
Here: value=6500 unit=rpm
